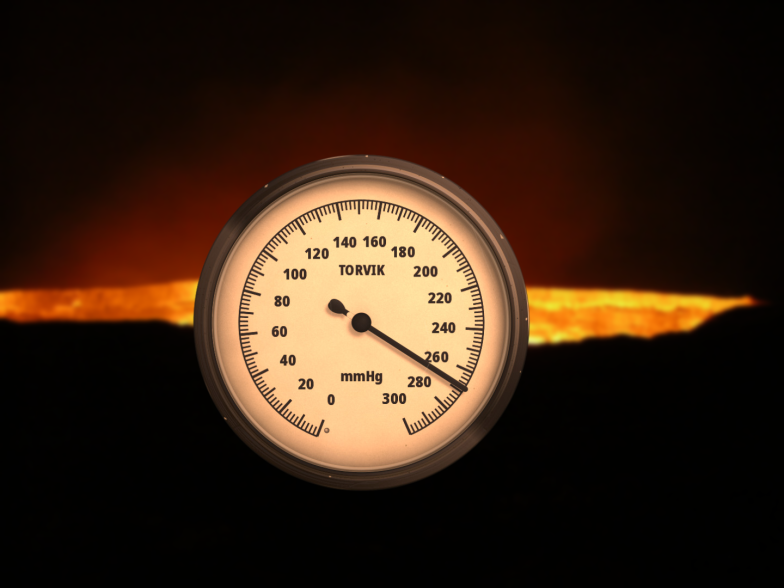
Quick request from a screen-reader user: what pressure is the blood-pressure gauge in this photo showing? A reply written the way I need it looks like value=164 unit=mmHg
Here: value=268 unit=mmHg
